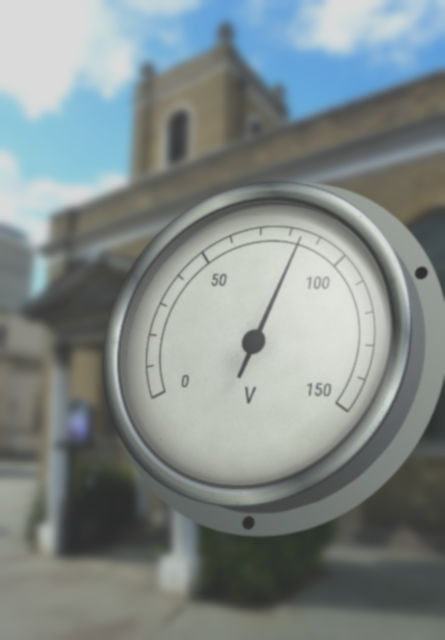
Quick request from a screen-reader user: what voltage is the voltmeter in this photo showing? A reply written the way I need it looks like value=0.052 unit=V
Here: value=85 unit=V
